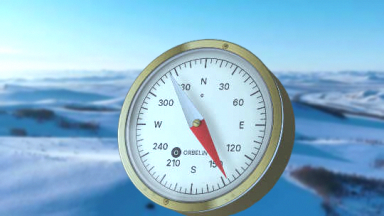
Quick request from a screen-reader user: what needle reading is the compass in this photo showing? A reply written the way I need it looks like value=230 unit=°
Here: value=145 unit=°
